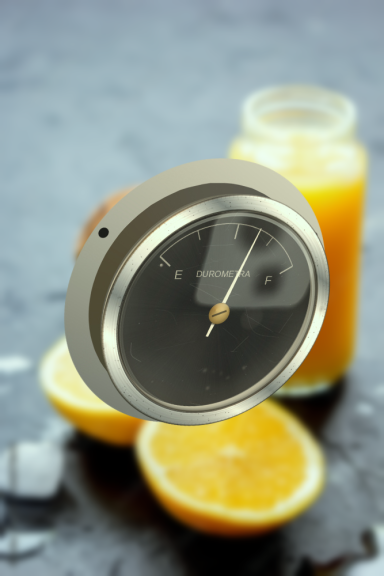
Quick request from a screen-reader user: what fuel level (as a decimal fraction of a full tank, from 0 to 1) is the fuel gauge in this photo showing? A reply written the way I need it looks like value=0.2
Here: value=0.625
